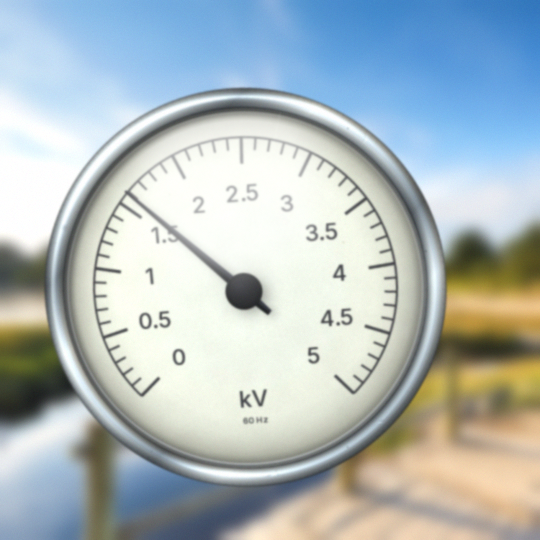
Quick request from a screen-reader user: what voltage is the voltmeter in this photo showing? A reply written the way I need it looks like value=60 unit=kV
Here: value=1.6 unit=kV
